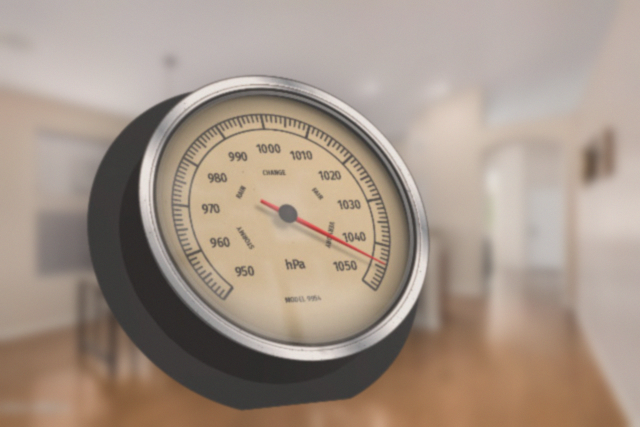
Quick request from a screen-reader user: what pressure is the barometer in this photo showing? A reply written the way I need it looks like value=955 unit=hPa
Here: value=1045 unit=hPa
